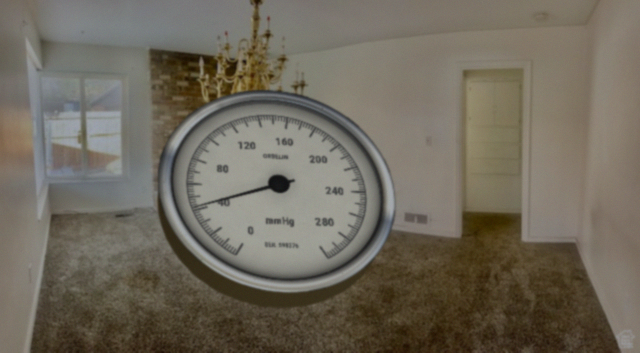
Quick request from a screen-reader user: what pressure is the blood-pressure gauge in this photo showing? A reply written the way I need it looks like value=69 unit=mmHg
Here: value=40 unit=mmHg
